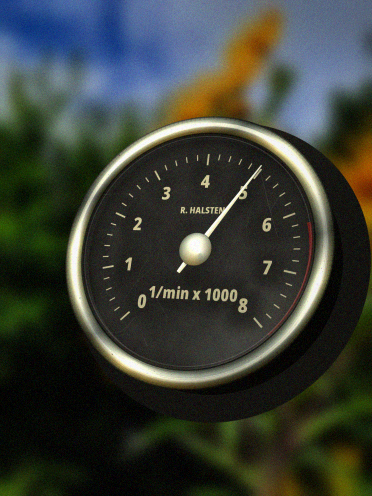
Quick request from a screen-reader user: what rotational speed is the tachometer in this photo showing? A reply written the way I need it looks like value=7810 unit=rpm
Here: value=5000 unit=rpm
